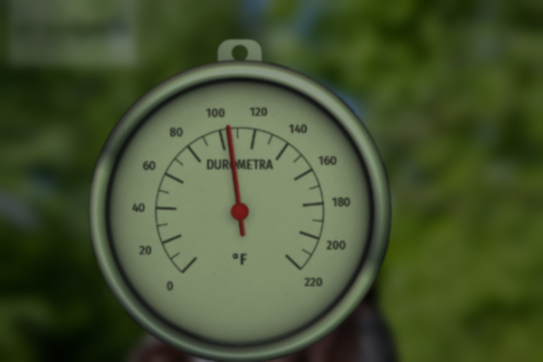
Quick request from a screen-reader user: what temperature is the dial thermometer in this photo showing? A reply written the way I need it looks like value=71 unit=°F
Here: value=105 unit=°F
